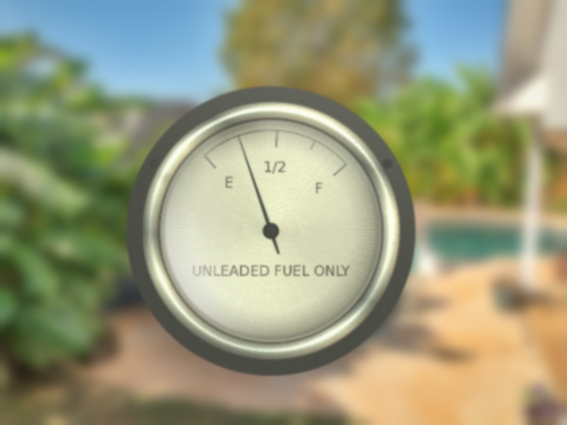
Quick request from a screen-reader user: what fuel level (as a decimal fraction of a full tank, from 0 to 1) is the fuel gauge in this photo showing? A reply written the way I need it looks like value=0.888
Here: value=0.25
